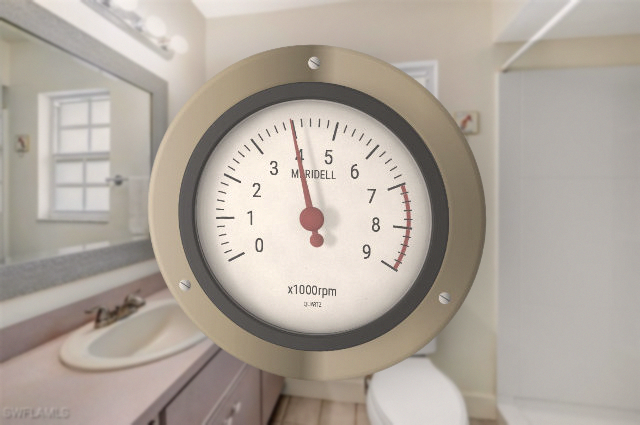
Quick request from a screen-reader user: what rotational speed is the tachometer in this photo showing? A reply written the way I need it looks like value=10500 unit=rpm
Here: value=4000 unit=rpm
